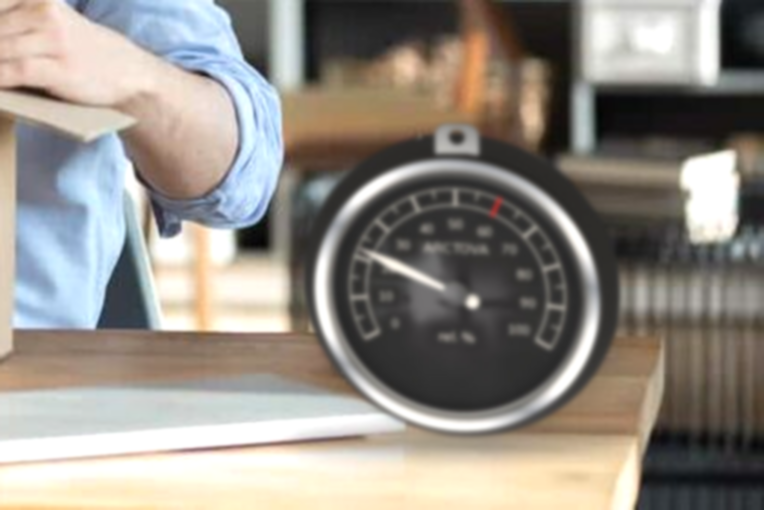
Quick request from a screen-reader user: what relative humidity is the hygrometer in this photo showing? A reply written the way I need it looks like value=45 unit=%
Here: value=22.5 unit=%
